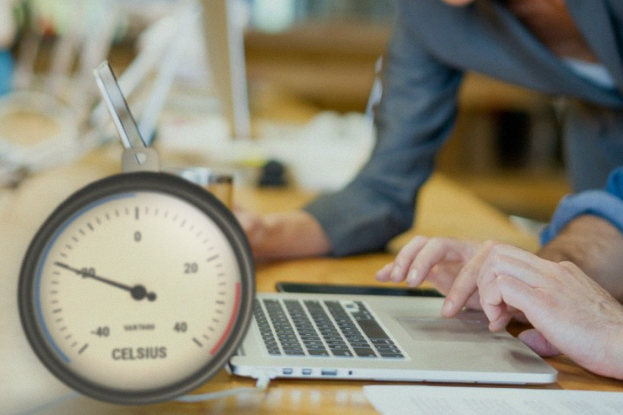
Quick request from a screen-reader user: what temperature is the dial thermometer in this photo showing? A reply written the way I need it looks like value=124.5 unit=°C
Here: value=-20 unit=°C
